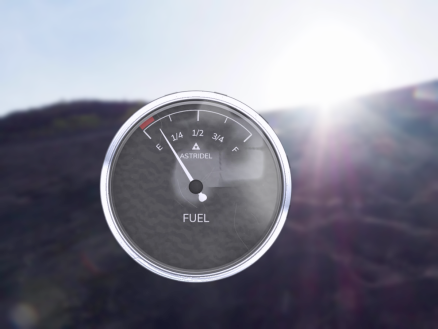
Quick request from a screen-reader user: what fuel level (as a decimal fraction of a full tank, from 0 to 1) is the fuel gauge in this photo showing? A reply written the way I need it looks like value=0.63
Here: value=0.125
